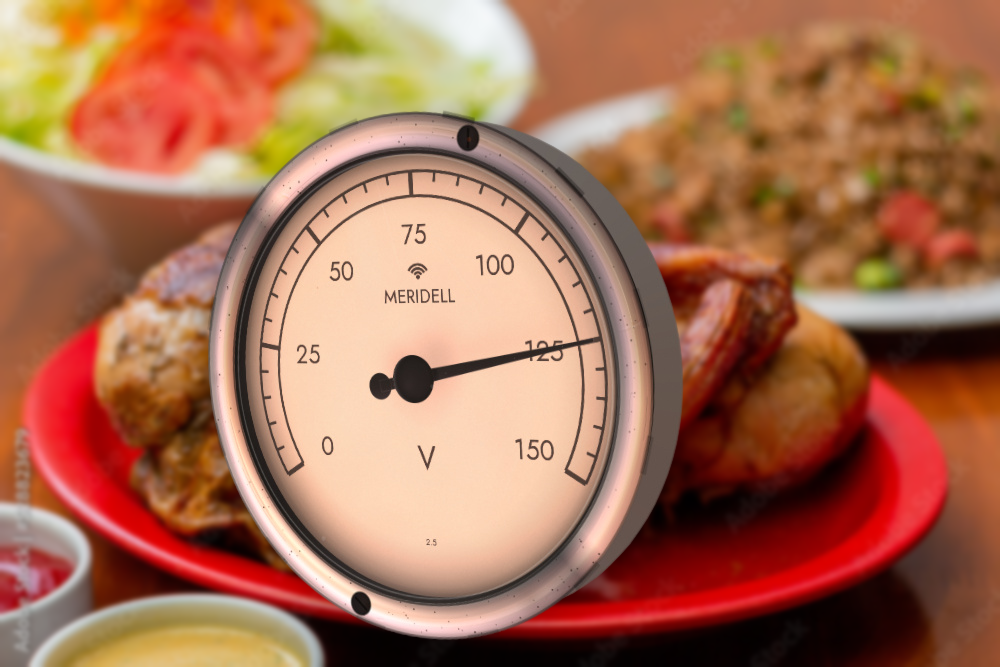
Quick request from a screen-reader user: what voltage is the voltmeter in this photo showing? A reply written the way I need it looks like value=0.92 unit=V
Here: value=125 unit=V
